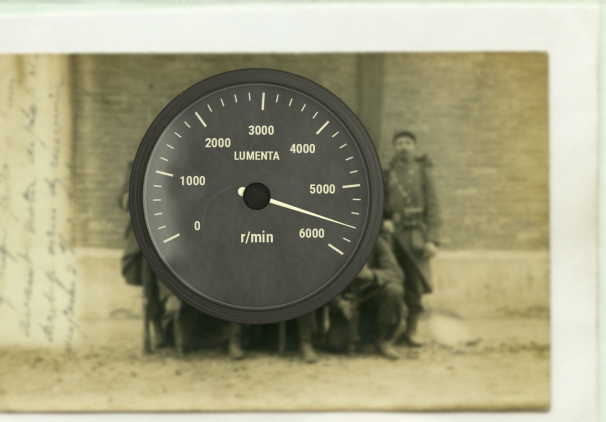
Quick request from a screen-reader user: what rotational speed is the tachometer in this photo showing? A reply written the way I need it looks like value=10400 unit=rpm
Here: value=5600 unit=rpm
